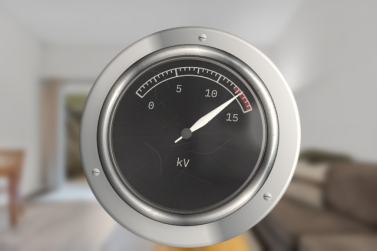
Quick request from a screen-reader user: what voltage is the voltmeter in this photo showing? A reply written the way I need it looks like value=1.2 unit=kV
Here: value=13 unit=kV
